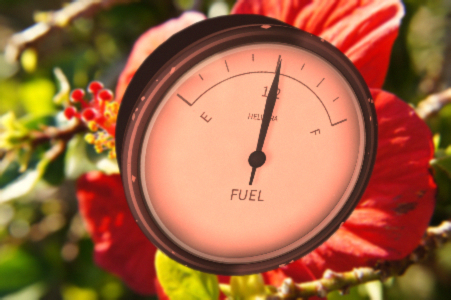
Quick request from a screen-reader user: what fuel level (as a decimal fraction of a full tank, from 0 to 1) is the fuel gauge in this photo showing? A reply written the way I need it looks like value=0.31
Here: value=0.5
